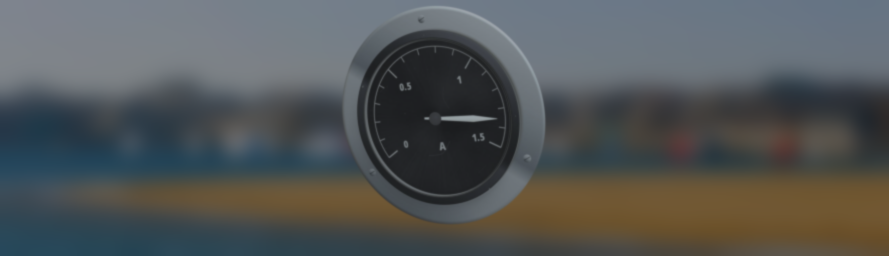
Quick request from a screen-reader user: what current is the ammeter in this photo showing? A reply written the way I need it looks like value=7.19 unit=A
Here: value=1.35 unit=A
